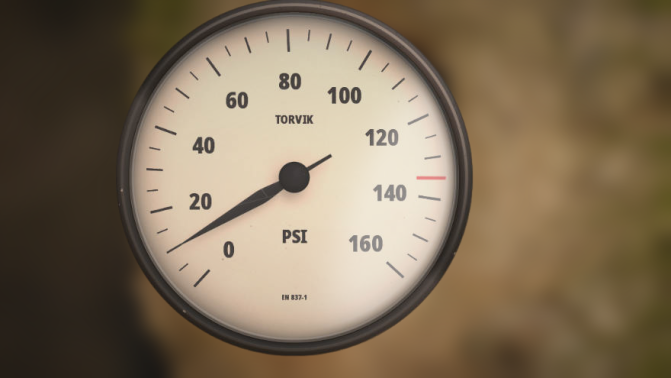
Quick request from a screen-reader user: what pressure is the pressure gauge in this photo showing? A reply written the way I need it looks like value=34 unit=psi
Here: value=10 unit=psi
